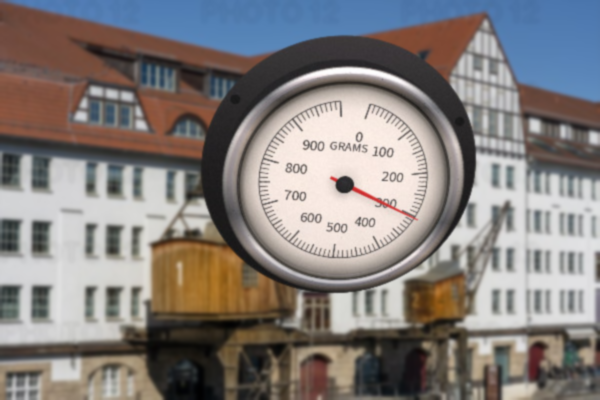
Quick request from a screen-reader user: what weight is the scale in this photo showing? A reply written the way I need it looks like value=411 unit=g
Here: value=300 unit=g
